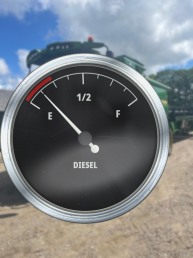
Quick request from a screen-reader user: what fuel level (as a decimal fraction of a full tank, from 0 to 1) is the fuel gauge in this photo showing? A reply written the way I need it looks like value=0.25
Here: value=0.125
